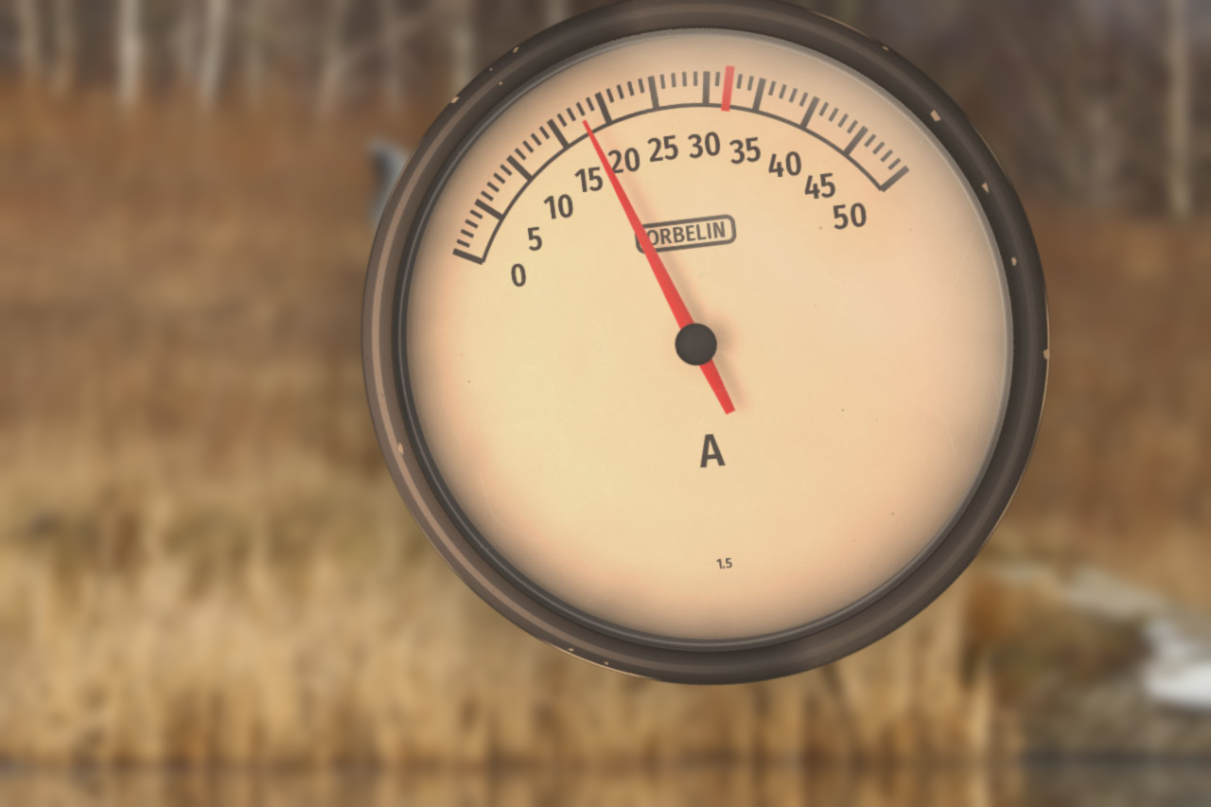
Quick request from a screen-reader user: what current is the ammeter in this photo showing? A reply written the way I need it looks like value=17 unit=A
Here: value=18 unit=A
